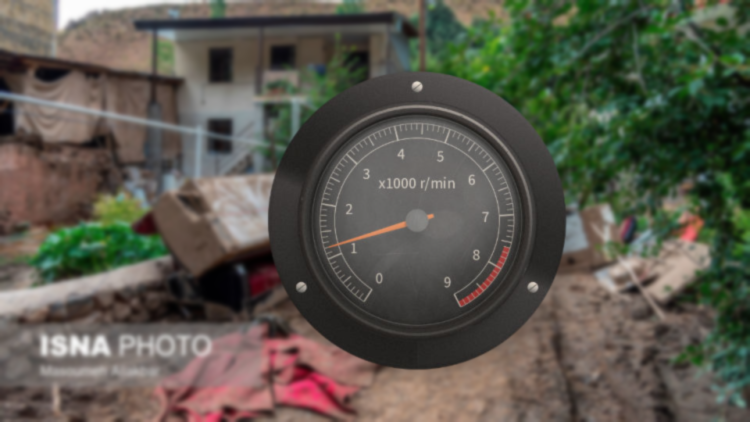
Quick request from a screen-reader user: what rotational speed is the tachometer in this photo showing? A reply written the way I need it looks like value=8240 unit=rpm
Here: value=1200 unit=rpm
